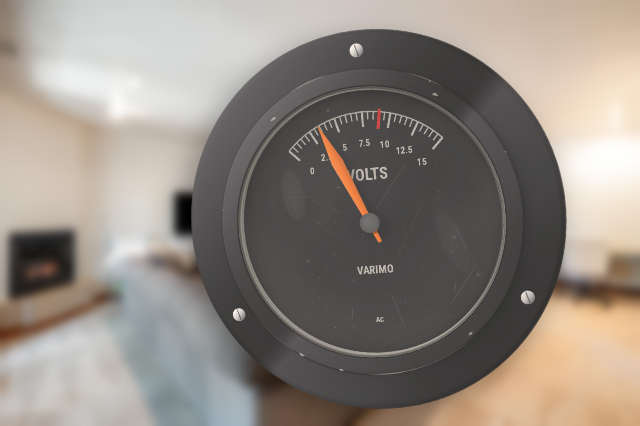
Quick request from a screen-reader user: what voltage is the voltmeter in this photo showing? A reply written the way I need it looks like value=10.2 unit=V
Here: value=3.5 unit=V
